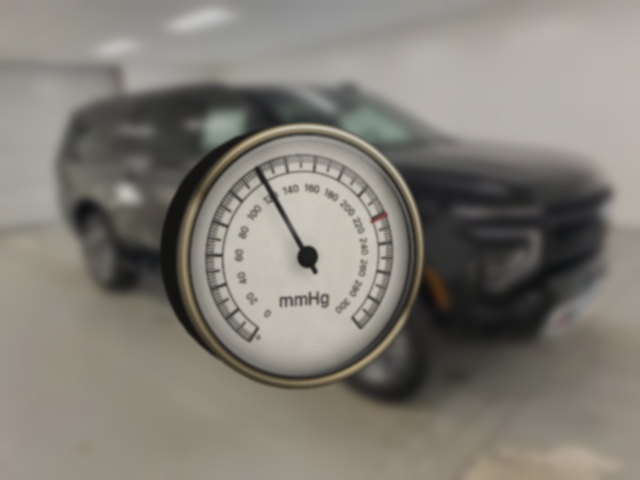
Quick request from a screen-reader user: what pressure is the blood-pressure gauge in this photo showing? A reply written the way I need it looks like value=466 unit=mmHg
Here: value=120 unit=mmHg
